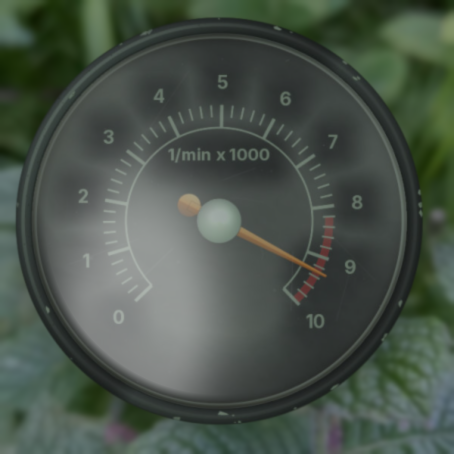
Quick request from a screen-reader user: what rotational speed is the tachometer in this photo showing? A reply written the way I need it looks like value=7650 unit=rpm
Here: value=9300 unit=rpm
